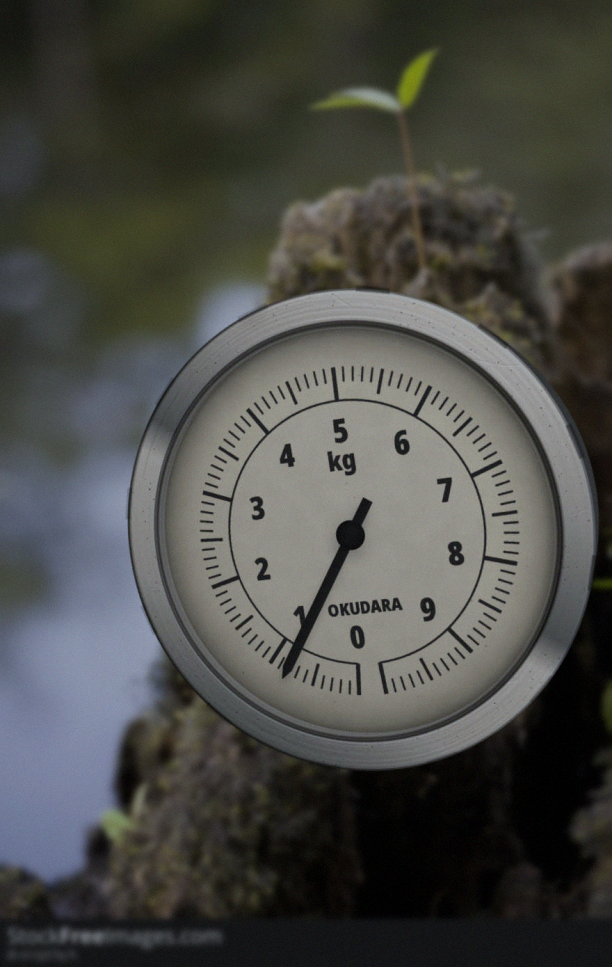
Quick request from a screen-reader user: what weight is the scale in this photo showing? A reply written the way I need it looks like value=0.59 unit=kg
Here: value=0.8 unit=kg
